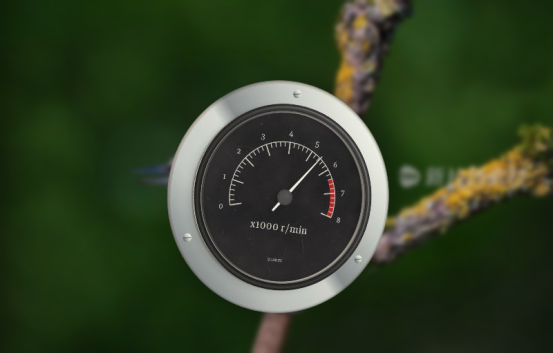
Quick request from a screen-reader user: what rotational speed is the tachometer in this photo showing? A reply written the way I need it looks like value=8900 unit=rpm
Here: value=5400 unit=rpm
